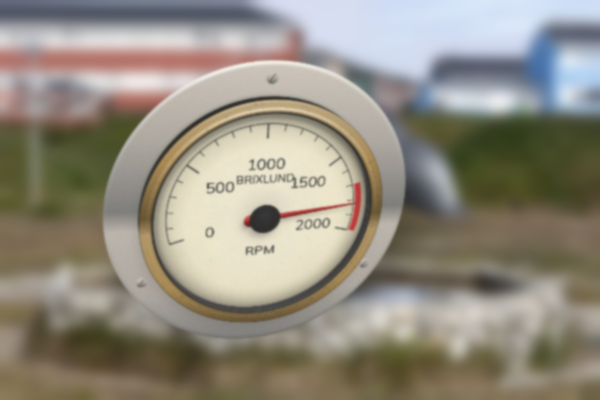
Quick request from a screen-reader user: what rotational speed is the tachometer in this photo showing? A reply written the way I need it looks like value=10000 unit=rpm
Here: value=1800 unit=rpm
